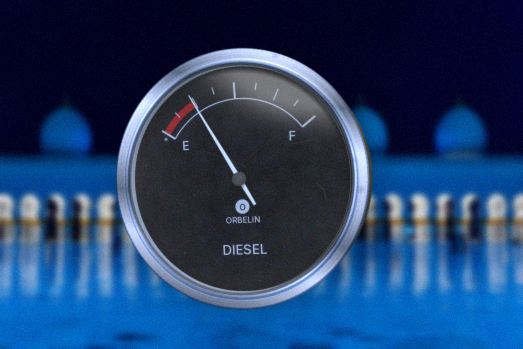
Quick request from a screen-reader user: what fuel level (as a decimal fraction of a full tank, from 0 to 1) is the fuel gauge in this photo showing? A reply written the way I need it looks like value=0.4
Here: value=0.25
